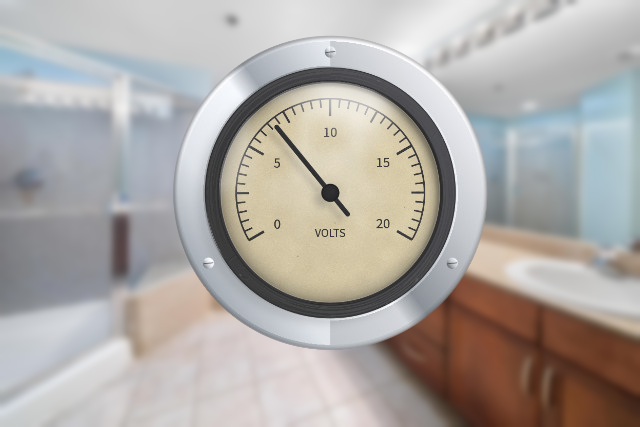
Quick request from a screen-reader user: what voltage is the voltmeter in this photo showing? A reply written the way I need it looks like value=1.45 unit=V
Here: value=6.75 unit=V
